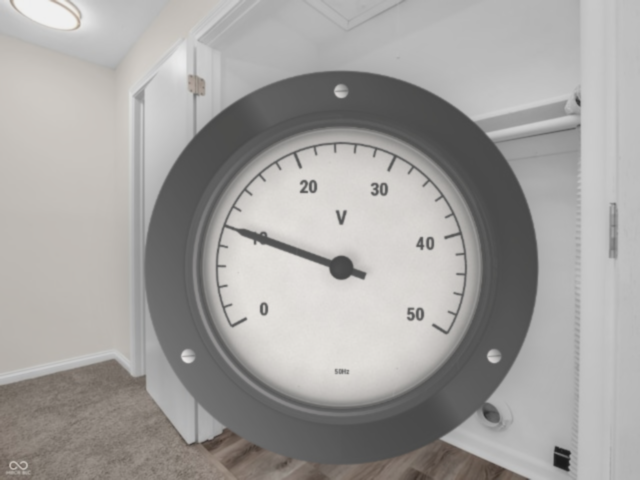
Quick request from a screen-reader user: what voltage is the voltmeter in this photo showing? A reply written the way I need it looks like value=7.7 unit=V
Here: value=10 unit=V
